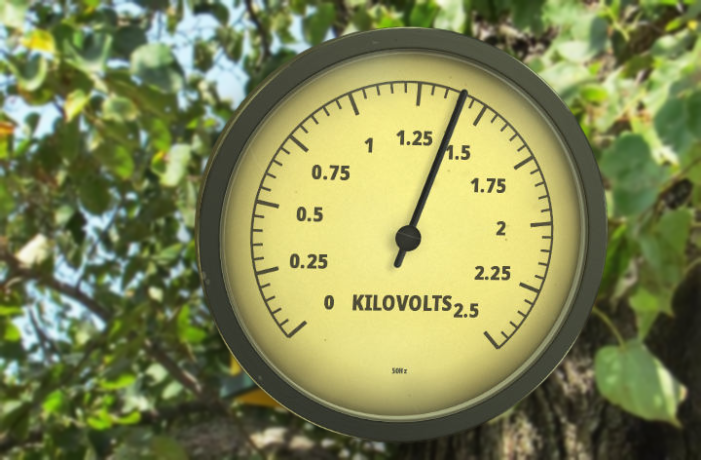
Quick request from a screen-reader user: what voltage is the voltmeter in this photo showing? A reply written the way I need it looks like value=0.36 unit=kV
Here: value=1.4 unit=kV
